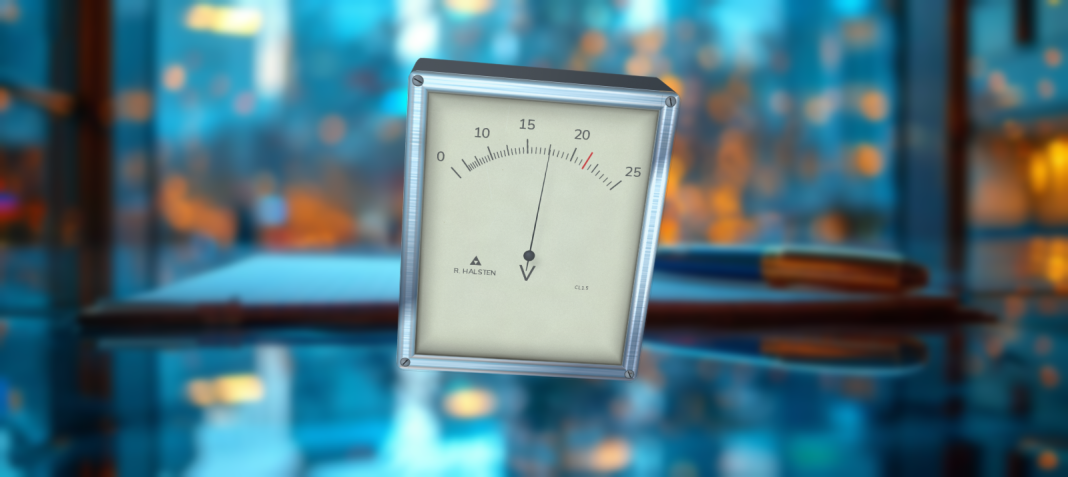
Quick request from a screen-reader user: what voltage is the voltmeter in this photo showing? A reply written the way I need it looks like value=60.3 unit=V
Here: value=17.5 unit=V
